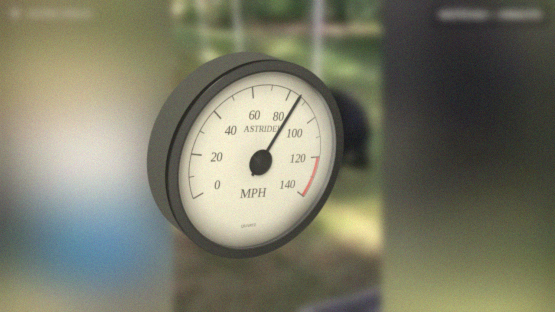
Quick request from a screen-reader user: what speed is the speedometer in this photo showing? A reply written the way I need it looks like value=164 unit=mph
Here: value=85 unit=mph
